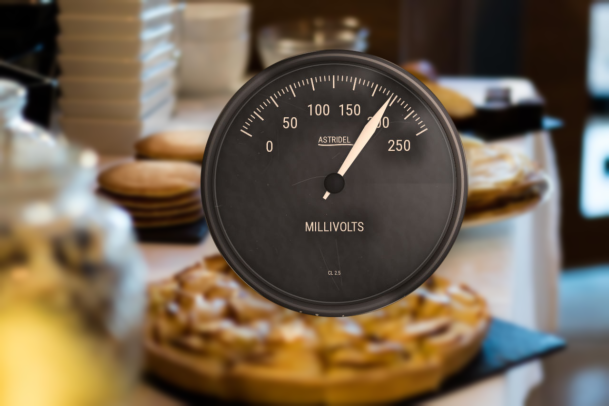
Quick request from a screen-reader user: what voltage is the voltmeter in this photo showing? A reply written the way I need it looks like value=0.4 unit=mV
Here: value=195 unit=mV
